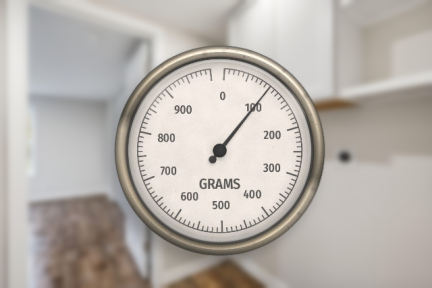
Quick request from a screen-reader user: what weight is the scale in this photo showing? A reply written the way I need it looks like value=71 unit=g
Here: value=100 unit=g
